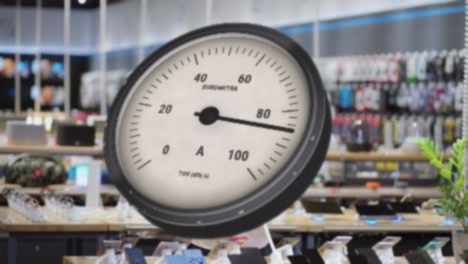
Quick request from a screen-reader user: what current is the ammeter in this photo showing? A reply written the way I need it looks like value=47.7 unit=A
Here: value=86 unit=A
